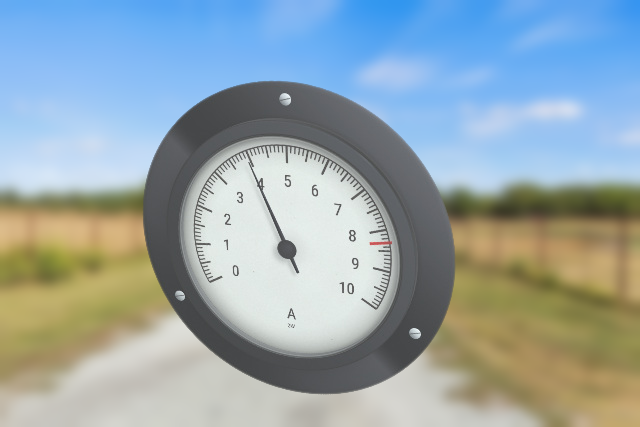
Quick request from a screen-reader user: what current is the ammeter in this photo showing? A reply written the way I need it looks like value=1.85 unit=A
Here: value=4 unit=A
